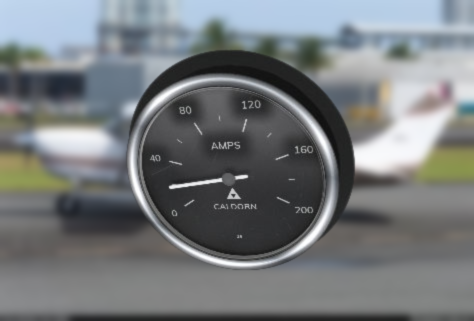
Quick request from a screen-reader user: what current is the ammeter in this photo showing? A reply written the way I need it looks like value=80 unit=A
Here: value=20 unit=A
